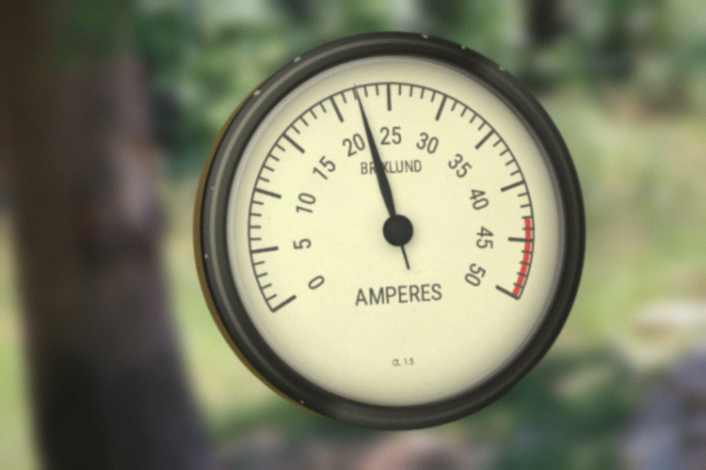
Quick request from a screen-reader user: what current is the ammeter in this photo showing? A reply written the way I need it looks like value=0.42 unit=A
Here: value=22 unit=A
